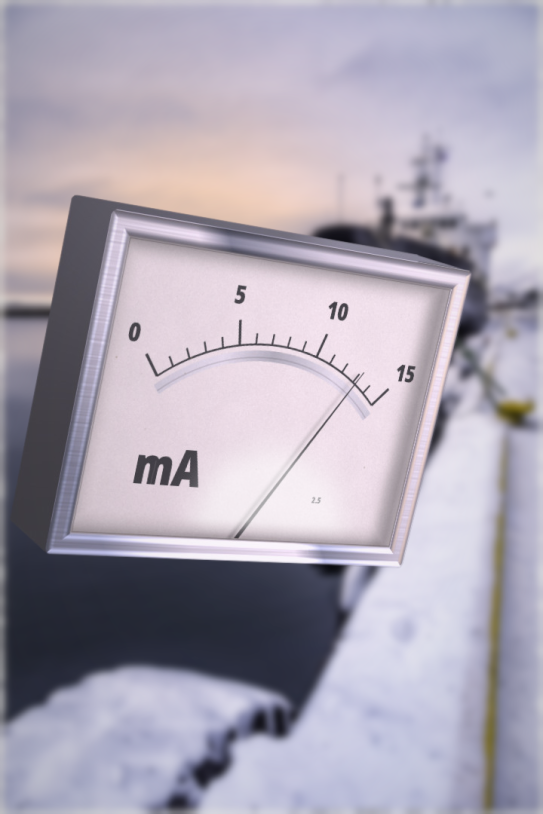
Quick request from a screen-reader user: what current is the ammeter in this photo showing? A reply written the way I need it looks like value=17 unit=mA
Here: value=13 unit=mA
